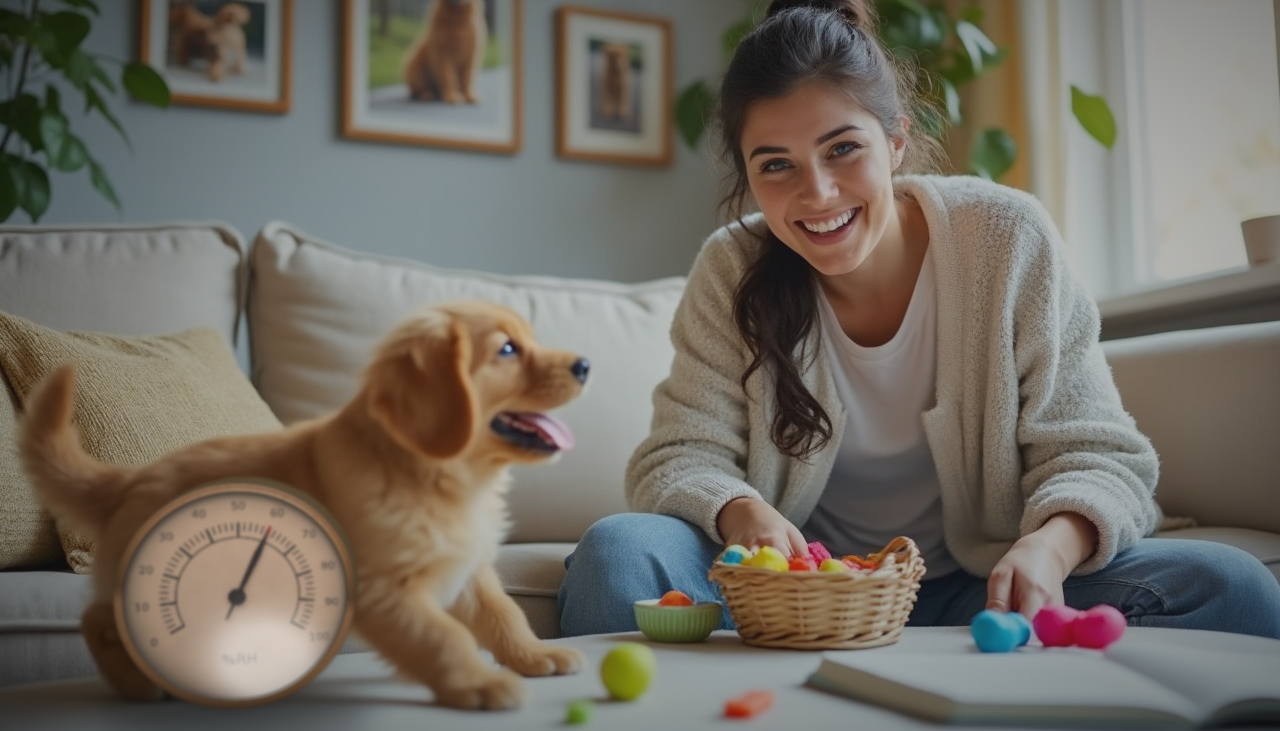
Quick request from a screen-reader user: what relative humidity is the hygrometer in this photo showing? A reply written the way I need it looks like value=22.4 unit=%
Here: value=60 unit=%
